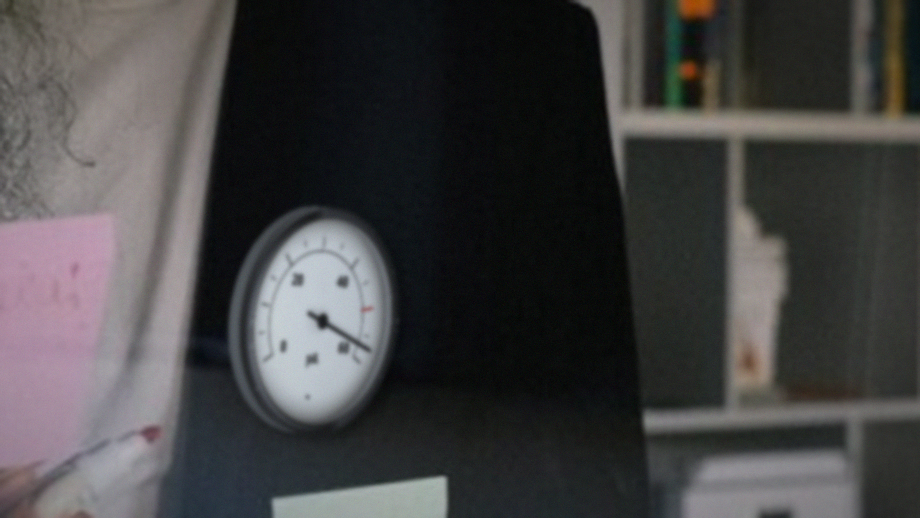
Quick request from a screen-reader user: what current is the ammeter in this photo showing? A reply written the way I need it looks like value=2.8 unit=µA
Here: value=57.5 unit=µA
